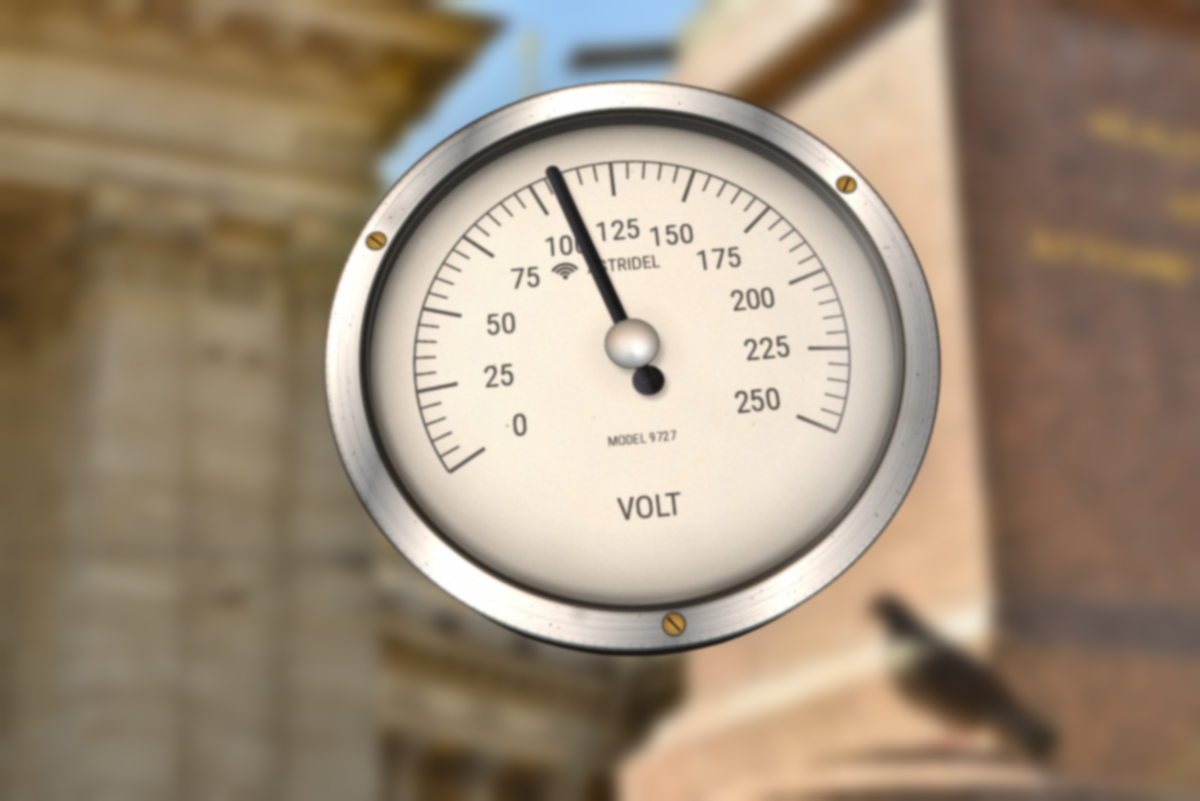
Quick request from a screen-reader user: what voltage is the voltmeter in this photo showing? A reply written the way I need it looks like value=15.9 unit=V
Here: value=107.5 unit=V
